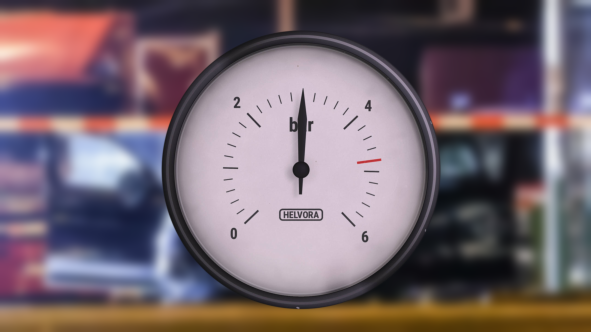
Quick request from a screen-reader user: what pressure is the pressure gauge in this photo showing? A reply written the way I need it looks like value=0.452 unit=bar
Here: value=3 unit=bar
